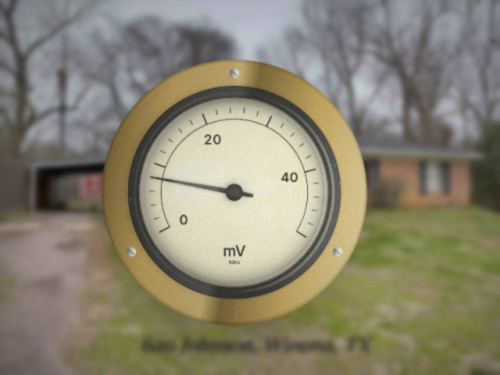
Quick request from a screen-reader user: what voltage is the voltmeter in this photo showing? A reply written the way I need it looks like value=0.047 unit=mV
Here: value=8 unit=mV
